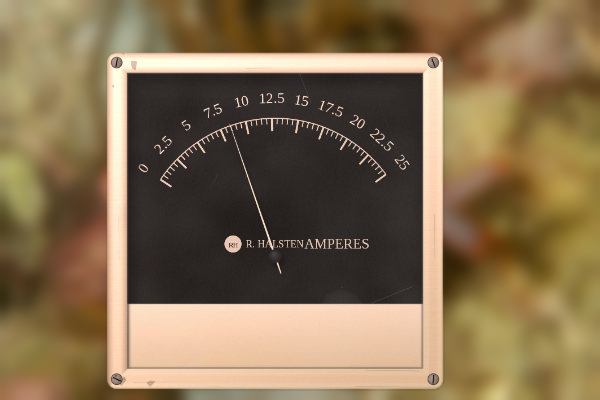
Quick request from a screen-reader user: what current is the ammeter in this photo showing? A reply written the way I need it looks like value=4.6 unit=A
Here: value=8.5 unit=A
